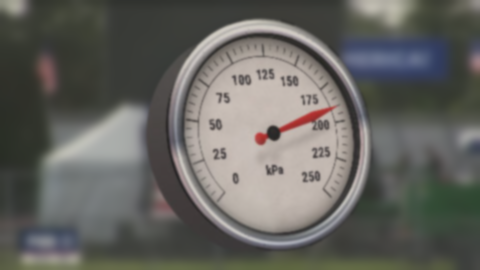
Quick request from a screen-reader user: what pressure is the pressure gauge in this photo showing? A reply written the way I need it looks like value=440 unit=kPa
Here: value=190 unit=kPa
